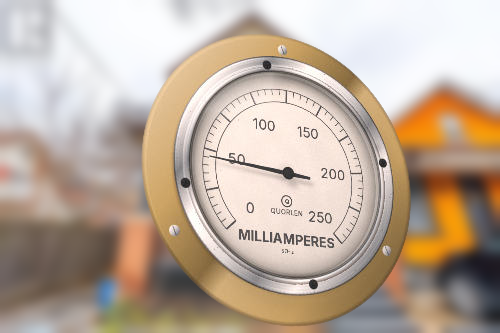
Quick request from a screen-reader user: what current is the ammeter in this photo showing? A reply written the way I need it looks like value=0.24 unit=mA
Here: value=45 unit=mA
